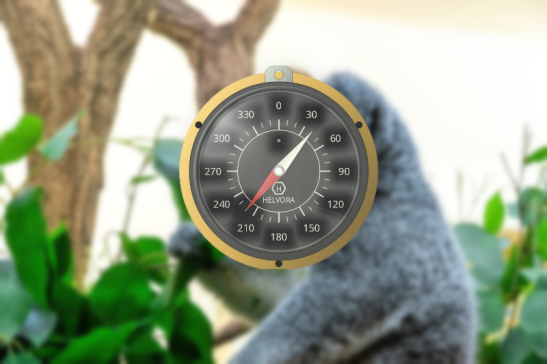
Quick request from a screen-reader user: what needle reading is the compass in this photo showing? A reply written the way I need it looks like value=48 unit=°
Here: value=220 unit=°
